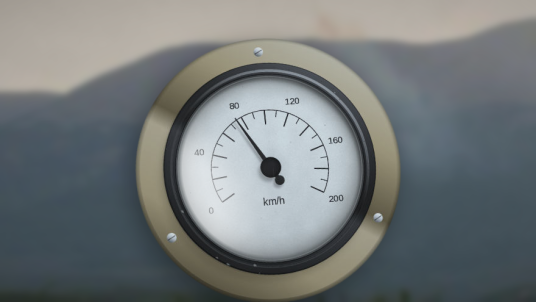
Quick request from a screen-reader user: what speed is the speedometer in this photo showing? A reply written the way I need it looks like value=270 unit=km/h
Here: value=75 unit=km/h
